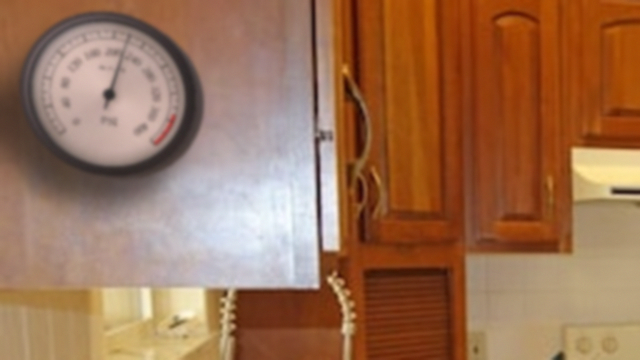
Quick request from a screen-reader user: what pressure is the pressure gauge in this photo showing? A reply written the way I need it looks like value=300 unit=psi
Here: value=220 unit=psi
